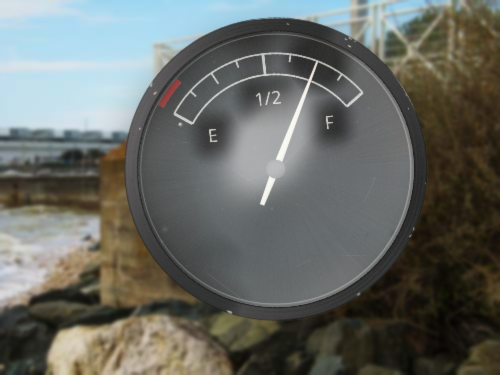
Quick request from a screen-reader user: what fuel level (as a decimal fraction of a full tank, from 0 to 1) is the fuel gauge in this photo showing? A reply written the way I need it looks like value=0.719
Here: value=0.75
